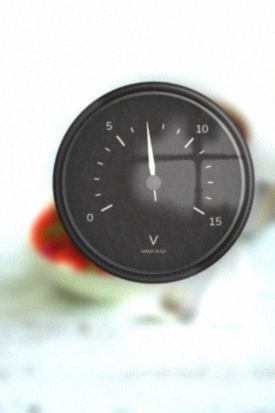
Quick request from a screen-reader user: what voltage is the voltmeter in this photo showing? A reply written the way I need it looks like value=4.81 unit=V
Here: value=7 unit=V
